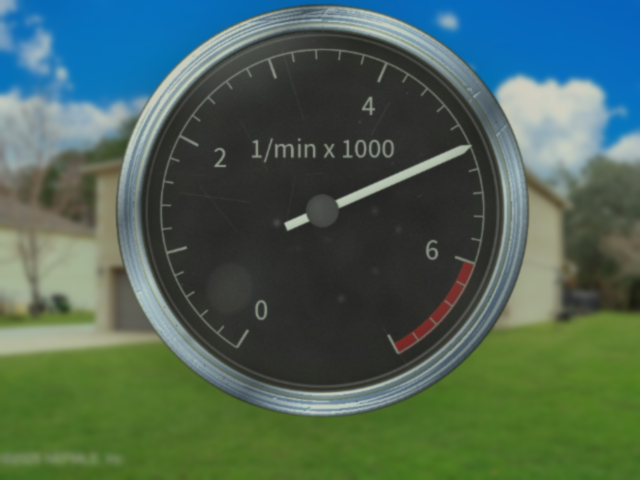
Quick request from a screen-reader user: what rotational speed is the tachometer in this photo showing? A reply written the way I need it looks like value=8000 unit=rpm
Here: value=5000 unit=rpm
